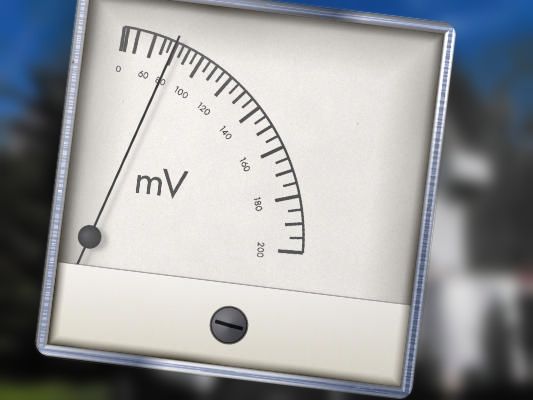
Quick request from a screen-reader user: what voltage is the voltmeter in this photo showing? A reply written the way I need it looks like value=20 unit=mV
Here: value=80 unit=mV
